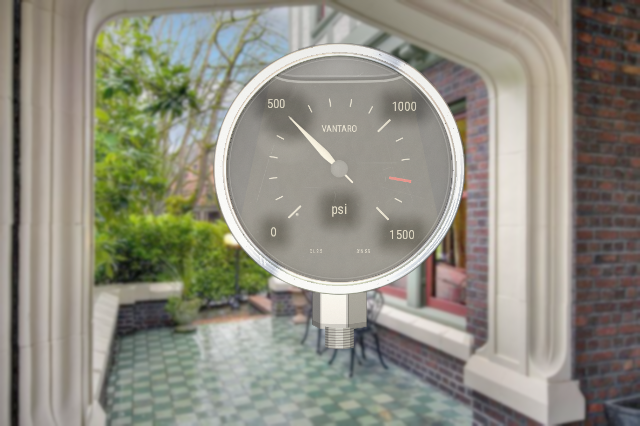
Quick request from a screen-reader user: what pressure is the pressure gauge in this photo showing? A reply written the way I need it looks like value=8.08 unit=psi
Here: value=500 unit=psi
